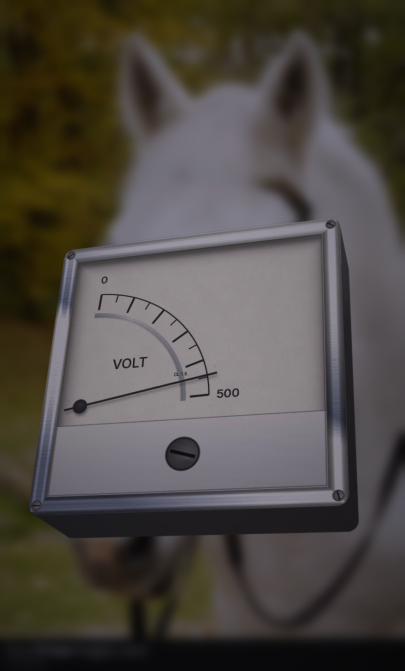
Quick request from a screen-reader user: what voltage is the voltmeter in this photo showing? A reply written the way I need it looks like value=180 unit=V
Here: value=450 unit=V
